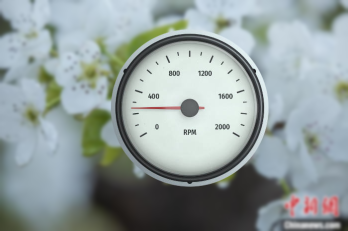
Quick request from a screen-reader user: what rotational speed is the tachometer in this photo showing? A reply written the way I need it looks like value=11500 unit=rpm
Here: value=250 unit=rpm
